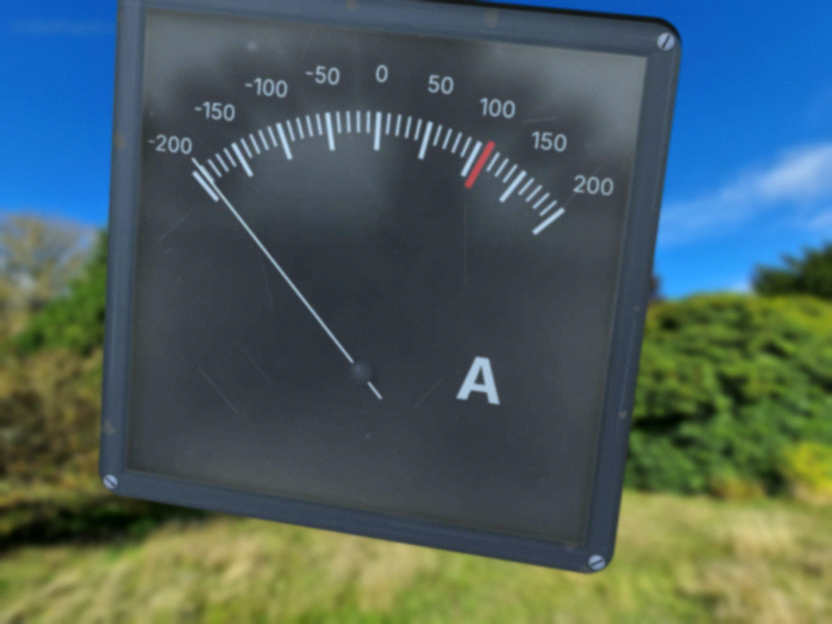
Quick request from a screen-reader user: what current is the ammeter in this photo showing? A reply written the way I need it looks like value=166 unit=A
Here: value=-190 unit=A
